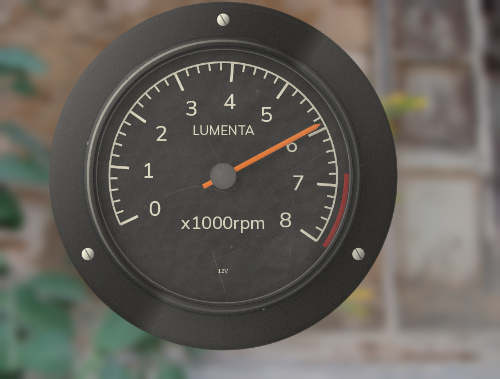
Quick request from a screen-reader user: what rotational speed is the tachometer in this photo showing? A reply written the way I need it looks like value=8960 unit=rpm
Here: value=5900 unit=rpm
